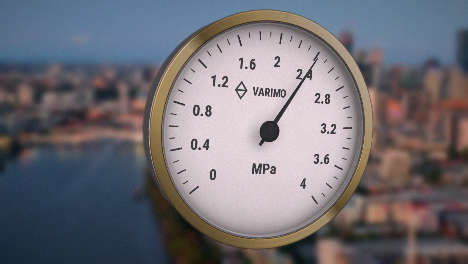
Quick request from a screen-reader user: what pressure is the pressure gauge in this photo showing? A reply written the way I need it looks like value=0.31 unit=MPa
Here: value=2.4 unit=MPa
